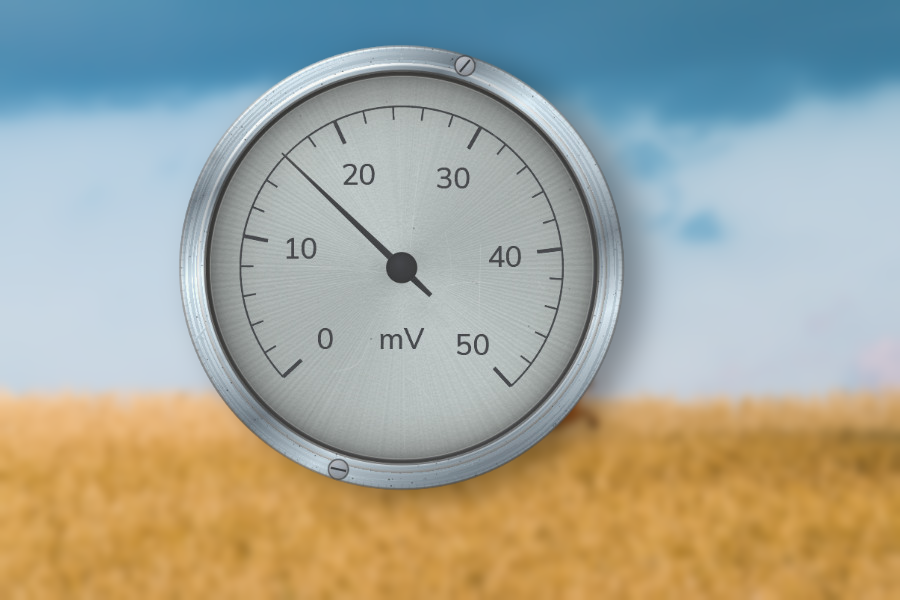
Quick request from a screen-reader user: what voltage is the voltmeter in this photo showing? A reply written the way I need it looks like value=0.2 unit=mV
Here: value=16 unit=mV
